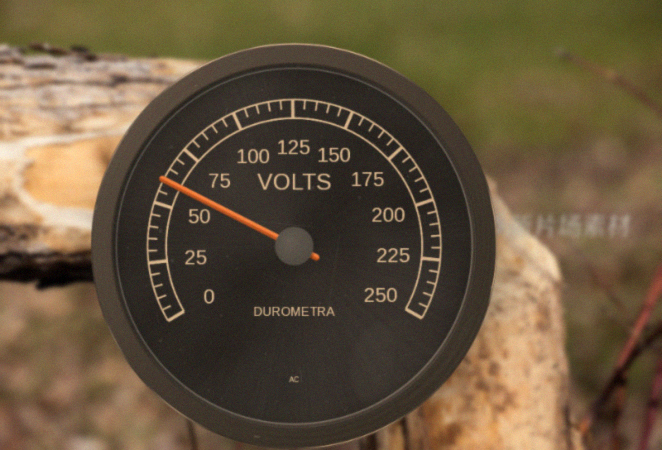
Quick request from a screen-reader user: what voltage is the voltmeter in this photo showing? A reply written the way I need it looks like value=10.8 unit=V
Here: value=60 unit=V
